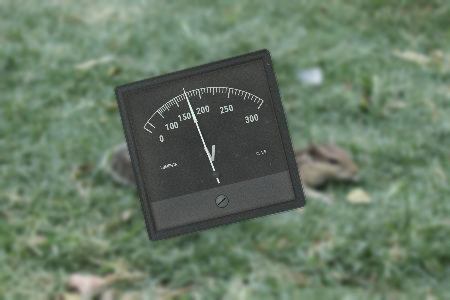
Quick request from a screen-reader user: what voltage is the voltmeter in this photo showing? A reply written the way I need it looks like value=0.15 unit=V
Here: value=175 unit=V
